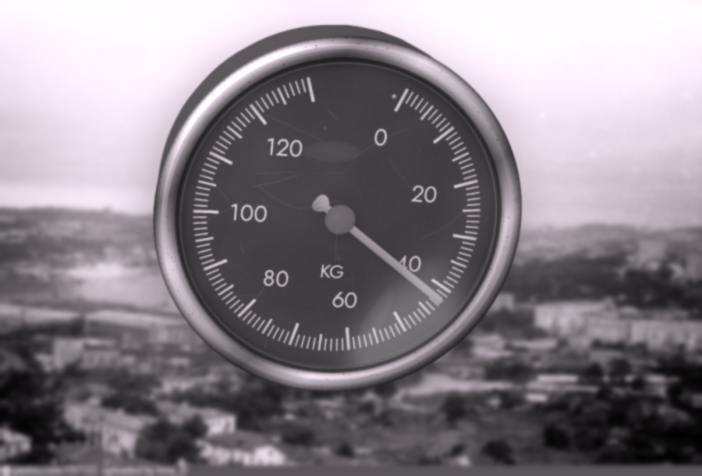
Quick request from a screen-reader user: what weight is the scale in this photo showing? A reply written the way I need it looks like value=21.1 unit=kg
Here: value=42 unit=kg
